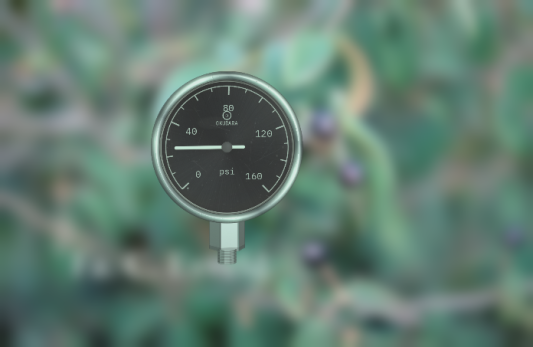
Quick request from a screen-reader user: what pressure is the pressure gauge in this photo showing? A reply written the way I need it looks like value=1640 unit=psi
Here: value=25 unit=psi
